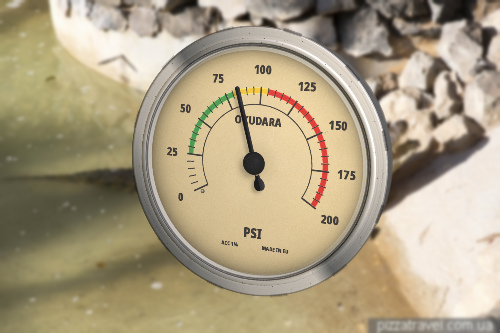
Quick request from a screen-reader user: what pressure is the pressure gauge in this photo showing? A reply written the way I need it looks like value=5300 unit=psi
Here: value=85 unit=psi
